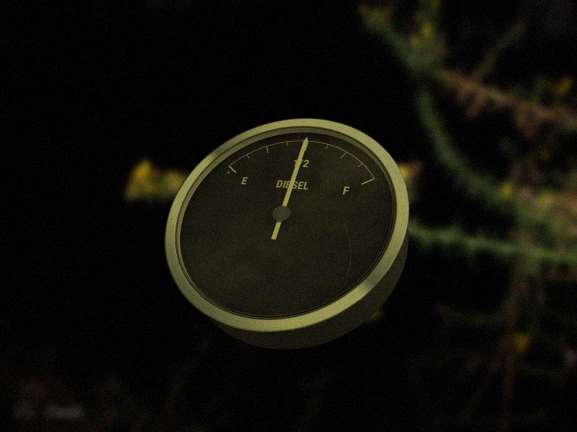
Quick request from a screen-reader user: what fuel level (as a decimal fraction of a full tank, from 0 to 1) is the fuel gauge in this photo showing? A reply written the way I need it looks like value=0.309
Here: value=0.5
